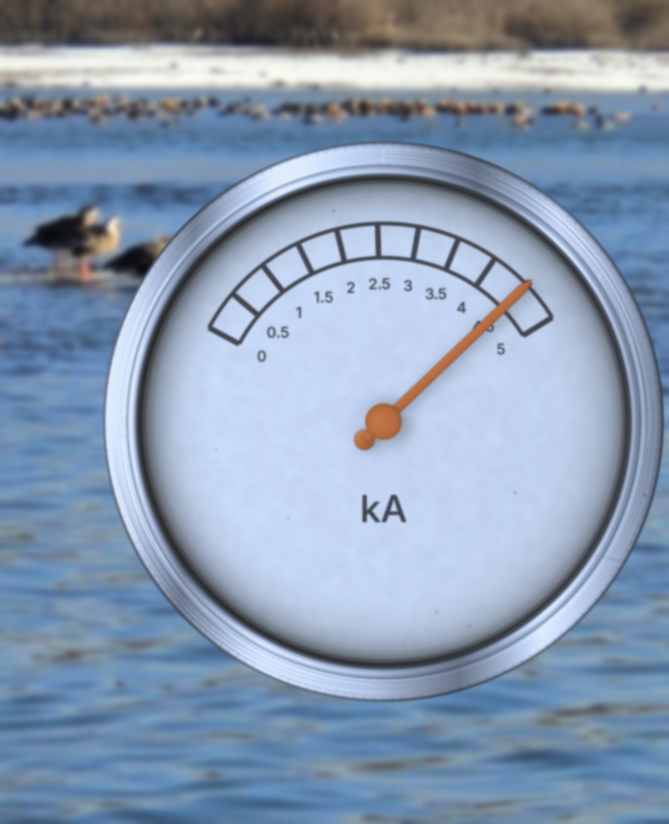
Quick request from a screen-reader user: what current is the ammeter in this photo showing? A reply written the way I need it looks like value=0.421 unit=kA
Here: value=4.5 unit=kA
